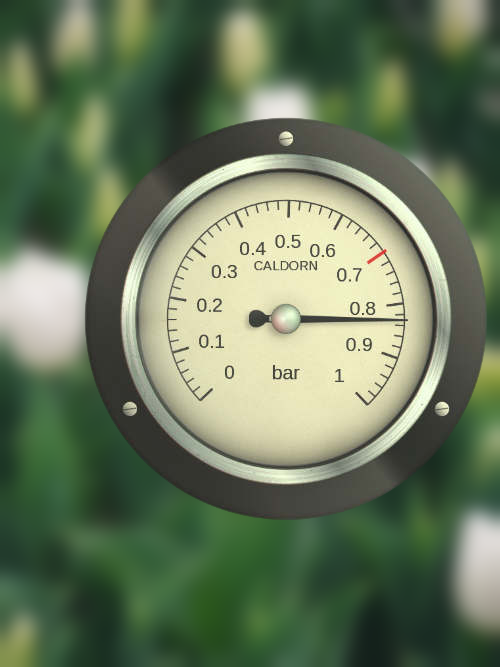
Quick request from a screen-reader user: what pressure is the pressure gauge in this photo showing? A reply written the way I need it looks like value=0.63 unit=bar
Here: value=0.83 unit=bar
